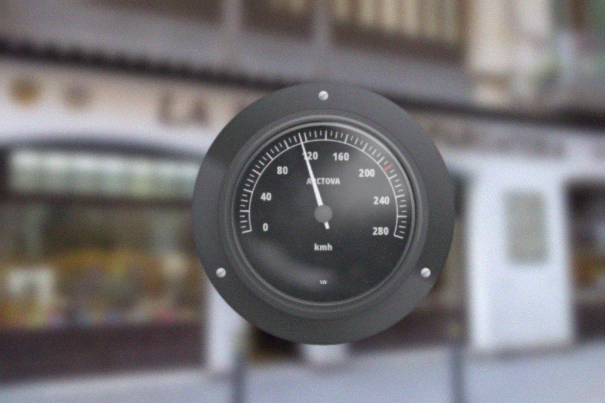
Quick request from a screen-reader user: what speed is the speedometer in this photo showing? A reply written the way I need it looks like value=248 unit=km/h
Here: value=115 unit=km/h
